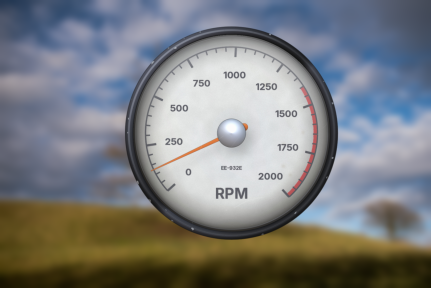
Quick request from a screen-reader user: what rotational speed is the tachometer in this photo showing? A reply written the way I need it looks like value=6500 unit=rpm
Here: value=125 unit=rpm
